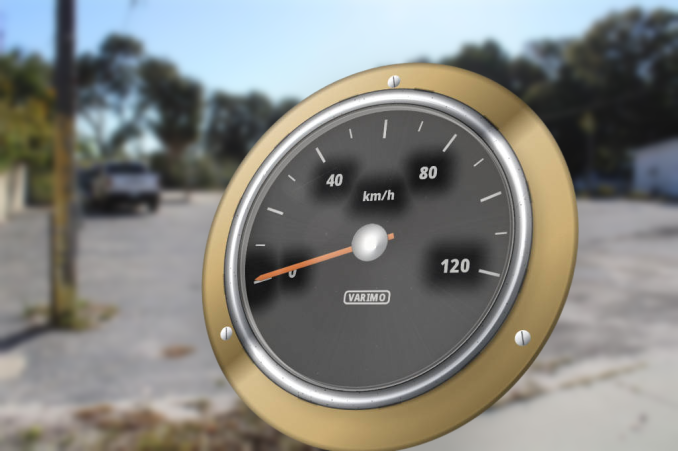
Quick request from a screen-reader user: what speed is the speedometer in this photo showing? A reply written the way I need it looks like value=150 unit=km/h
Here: value=0 unit=km/h
